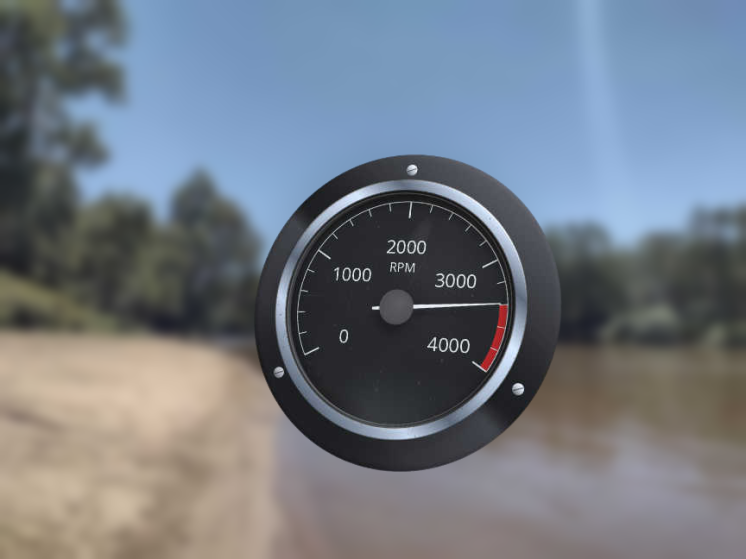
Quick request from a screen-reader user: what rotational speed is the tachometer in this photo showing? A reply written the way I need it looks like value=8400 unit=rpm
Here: value=3400 unit=rpm
